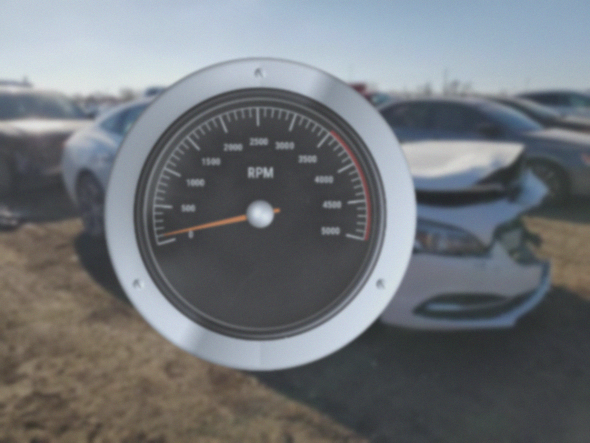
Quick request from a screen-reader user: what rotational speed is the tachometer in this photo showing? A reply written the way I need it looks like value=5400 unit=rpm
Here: value=100 unit=rpm
